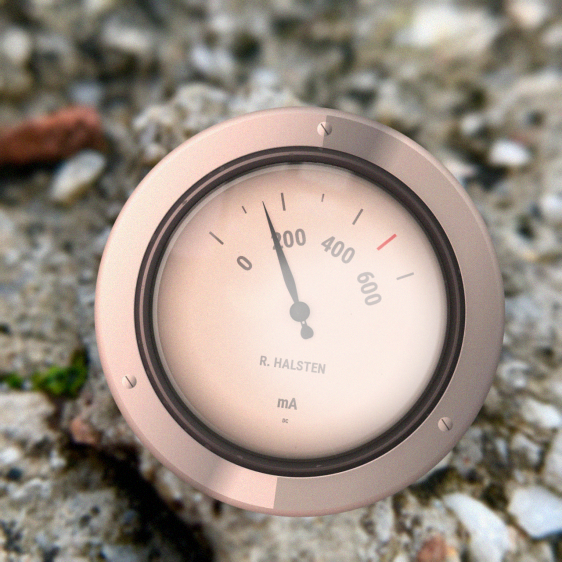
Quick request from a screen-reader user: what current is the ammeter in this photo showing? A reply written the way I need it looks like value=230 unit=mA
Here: value=150 unit=mA
